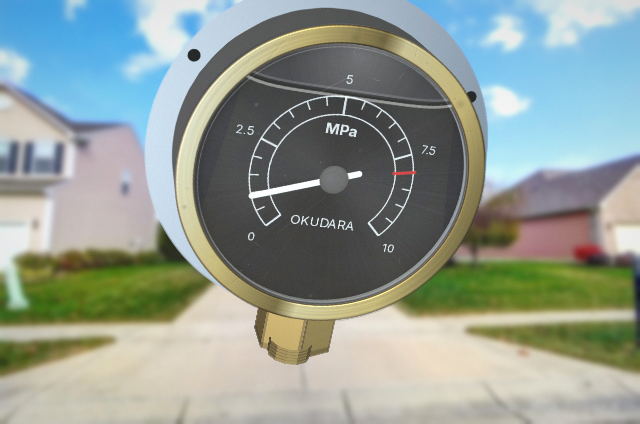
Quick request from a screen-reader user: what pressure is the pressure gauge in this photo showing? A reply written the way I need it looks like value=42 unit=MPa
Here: value=1 unit=MPa
